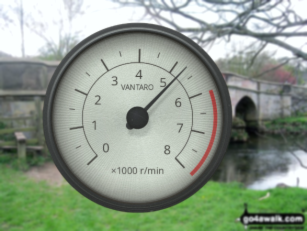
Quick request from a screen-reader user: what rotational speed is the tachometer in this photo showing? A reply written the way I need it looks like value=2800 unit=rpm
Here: value=5250 unit=rpm
